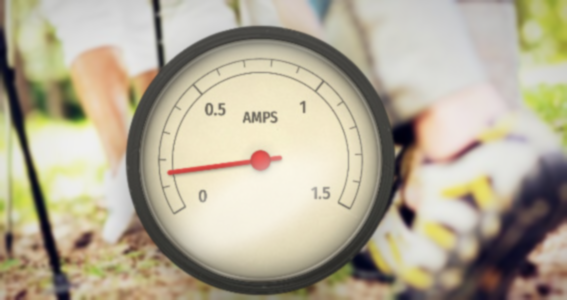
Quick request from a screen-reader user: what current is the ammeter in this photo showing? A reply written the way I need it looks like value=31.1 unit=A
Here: value=0.15 unit=A
